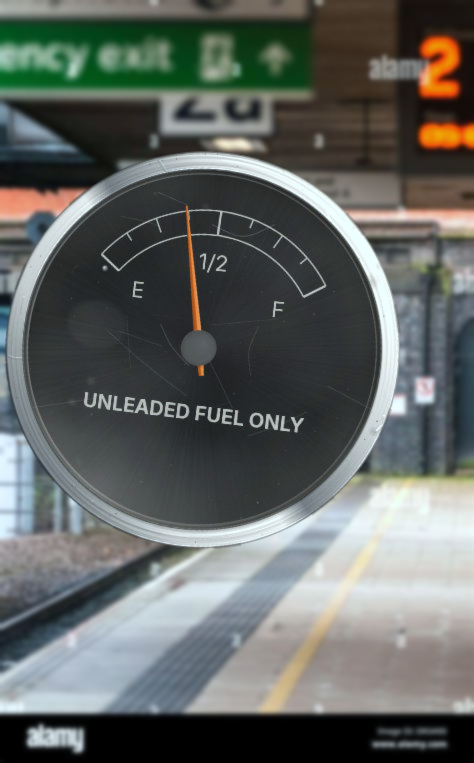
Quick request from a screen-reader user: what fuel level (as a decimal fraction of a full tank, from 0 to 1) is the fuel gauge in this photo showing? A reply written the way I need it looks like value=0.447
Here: value=0.375
